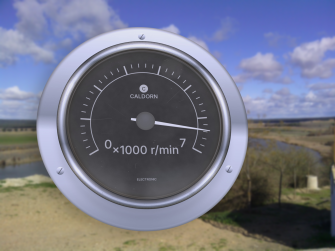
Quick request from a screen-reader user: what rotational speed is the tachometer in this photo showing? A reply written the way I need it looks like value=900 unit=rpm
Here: value=6400 unit=rpm
